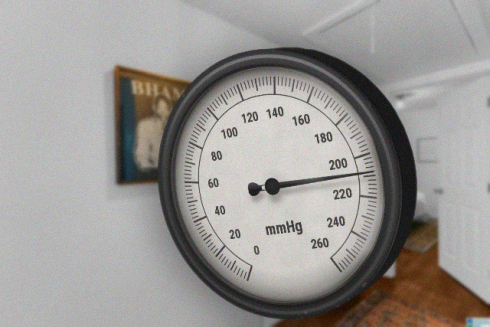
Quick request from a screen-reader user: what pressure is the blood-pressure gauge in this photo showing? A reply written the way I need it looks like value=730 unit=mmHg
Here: value=208 unit=mmHg
